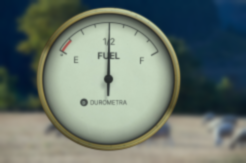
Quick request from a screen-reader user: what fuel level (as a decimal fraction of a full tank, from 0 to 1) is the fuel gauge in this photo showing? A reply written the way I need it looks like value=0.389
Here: value=0.5
